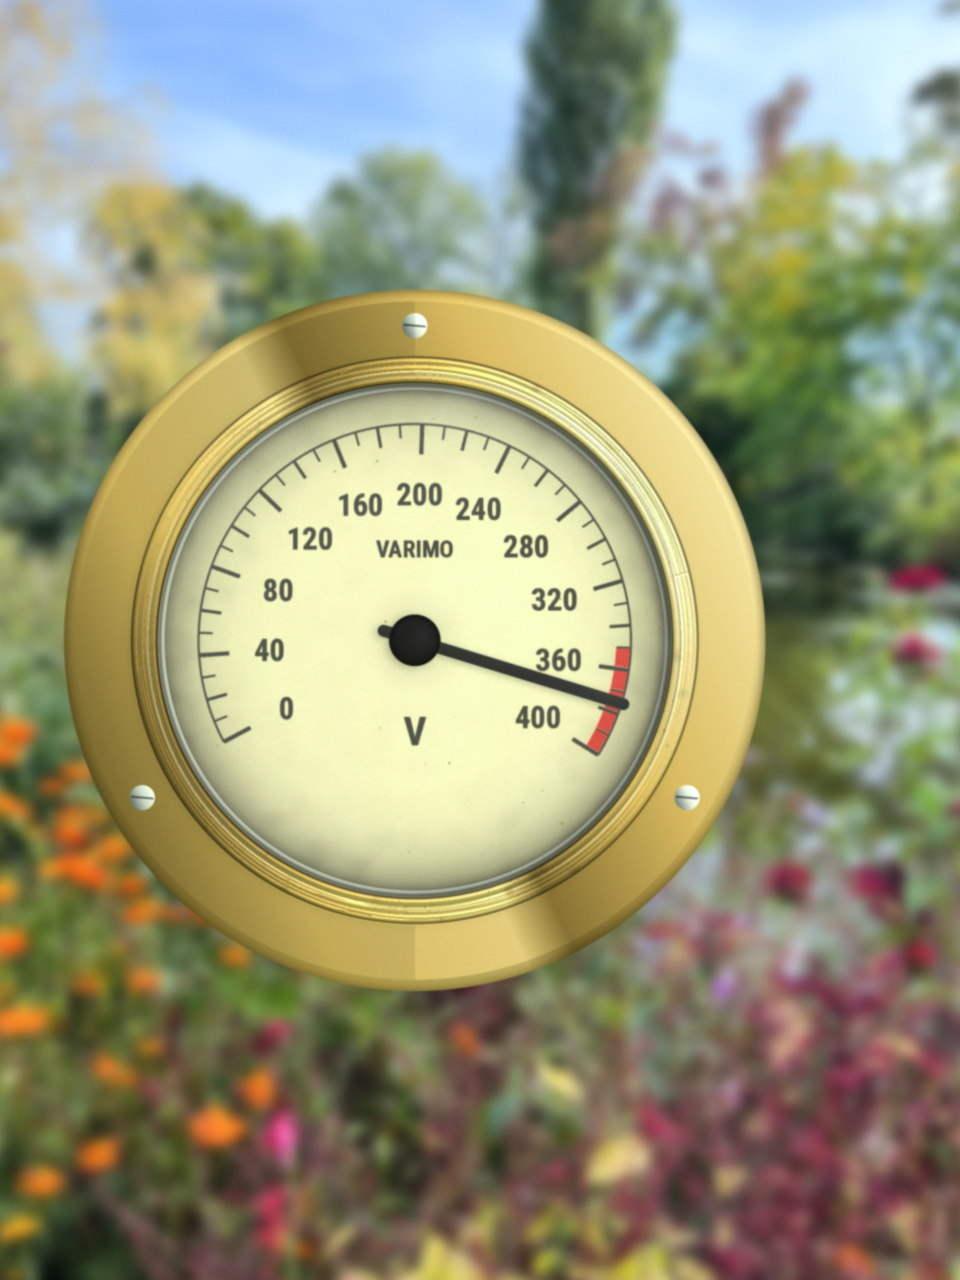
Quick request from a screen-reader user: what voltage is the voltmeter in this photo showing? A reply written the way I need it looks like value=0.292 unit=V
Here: value=375 unit=V
